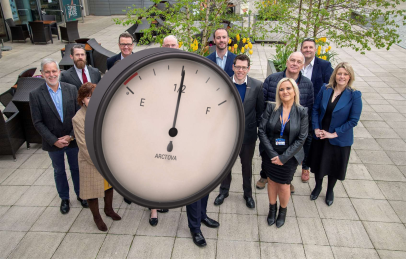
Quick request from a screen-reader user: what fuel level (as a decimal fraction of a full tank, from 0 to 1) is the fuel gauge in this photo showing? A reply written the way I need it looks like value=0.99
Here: value=0.5
